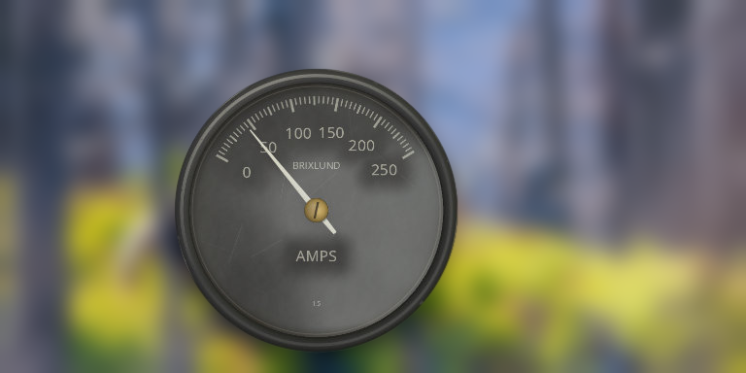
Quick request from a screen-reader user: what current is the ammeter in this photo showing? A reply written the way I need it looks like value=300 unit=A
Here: value=45 unit=A
